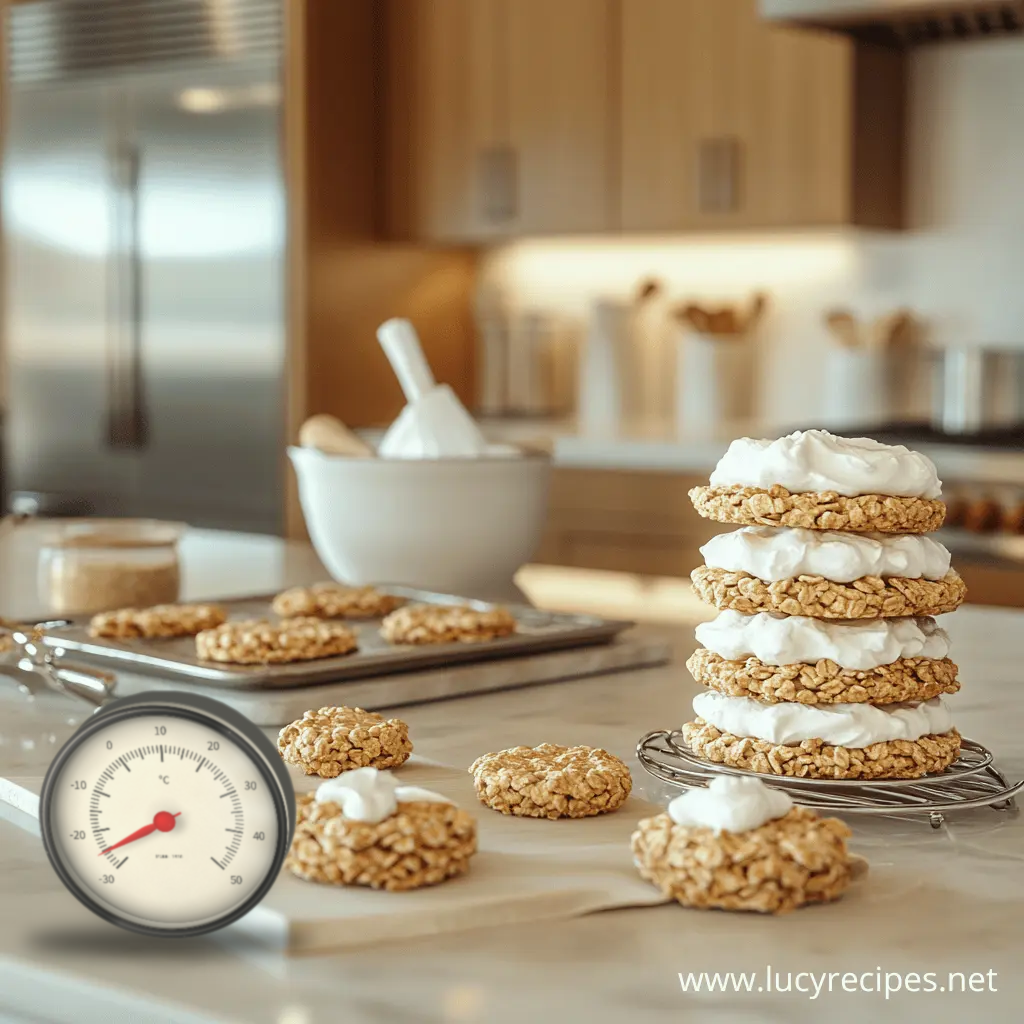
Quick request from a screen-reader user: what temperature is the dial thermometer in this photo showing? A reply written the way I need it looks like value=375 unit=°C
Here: value=-25 unit=°C
